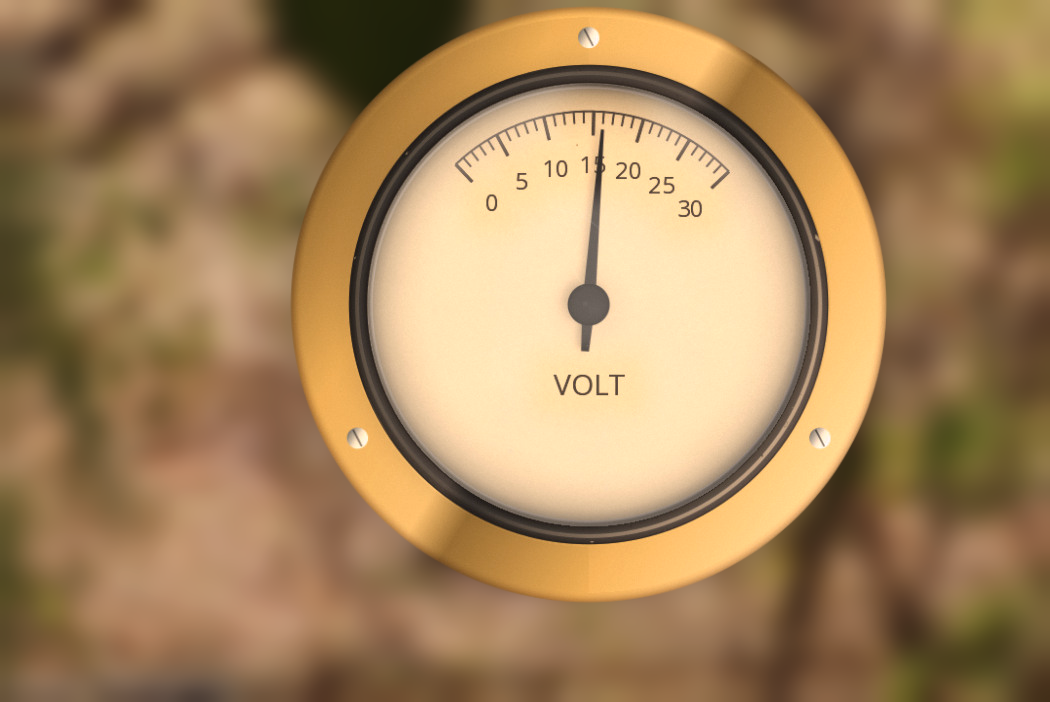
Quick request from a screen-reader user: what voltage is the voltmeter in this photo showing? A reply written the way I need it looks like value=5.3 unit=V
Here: value=16 unit=V
